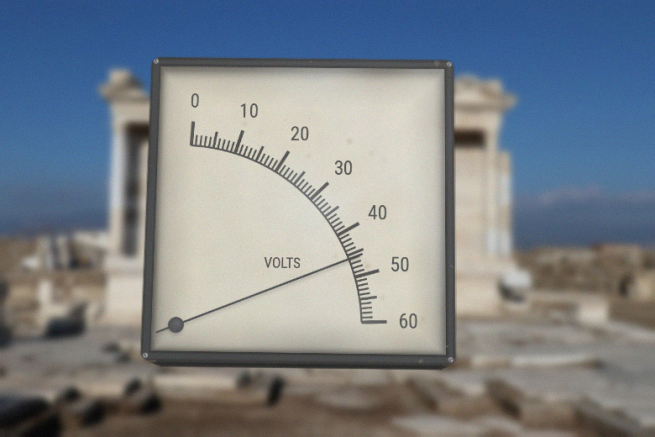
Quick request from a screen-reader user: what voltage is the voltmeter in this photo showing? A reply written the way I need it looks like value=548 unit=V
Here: value=46 unit=V
